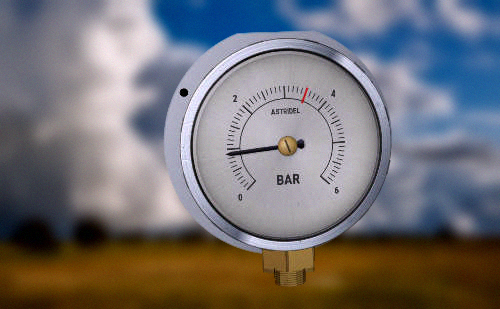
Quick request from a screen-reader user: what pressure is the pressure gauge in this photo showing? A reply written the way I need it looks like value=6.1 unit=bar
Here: value=0.9 unit=bar
